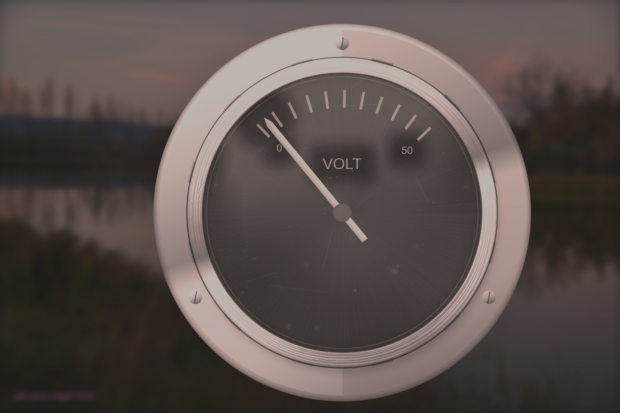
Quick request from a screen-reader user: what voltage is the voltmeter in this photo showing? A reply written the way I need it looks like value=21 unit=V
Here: value=2.5 unit=V
